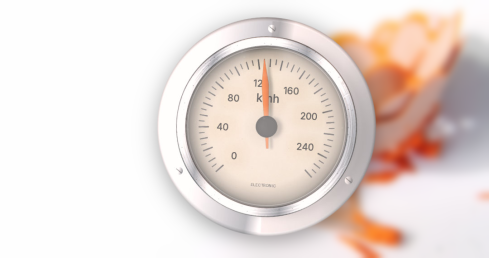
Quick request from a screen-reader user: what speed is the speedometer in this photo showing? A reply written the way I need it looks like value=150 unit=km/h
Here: value=125 unit=km/h
